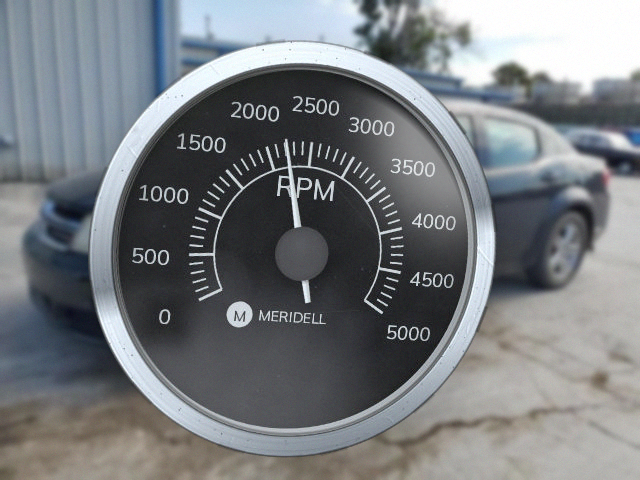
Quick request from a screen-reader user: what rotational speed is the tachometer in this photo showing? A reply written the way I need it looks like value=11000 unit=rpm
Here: value=2200 unit=rpm
